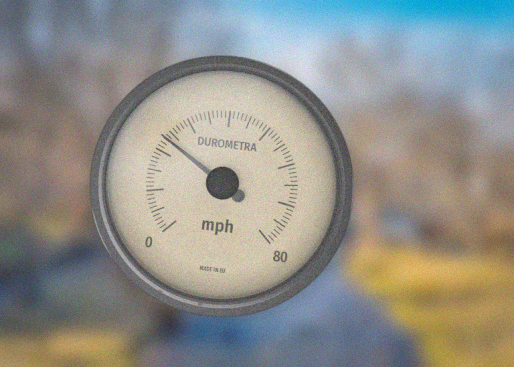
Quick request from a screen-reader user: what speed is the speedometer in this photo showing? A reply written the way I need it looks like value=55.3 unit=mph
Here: value=23 unit=mph
